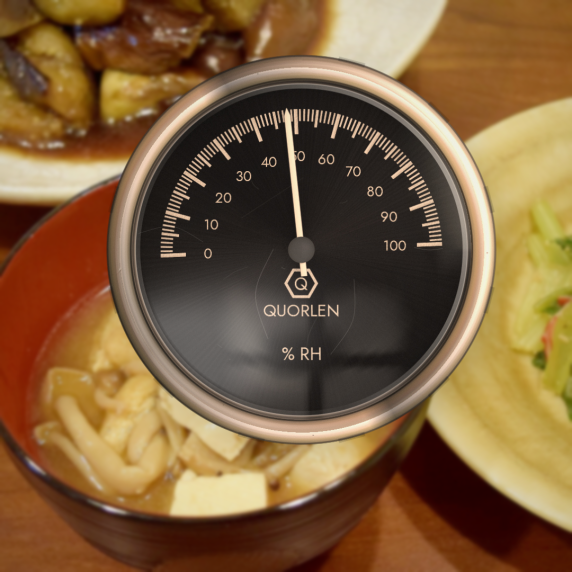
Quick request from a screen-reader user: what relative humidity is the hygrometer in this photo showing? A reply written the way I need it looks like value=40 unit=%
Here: value=48 unit=%
